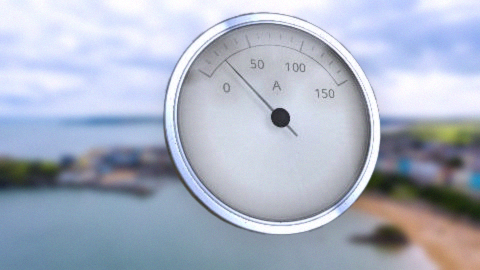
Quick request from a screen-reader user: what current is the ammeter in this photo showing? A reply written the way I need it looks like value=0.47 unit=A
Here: value=20 unit=A
